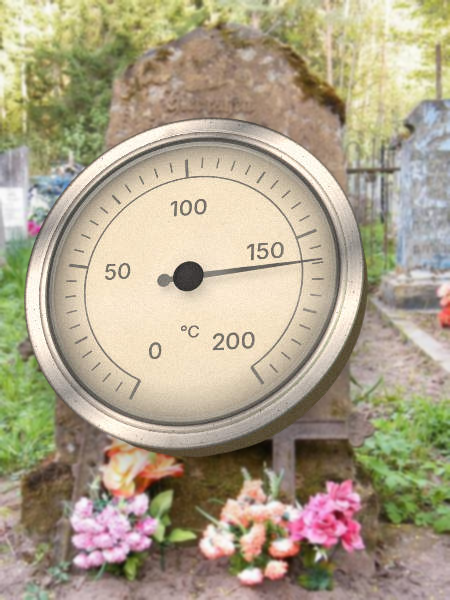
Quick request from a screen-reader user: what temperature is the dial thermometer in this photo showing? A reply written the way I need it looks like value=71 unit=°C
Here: value=160 unit=°C
